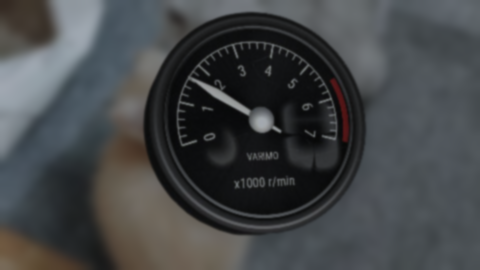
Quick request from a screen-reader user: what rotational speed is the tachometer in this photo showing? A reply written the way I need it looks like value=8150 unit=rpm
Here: value=1600 unit=rpm
